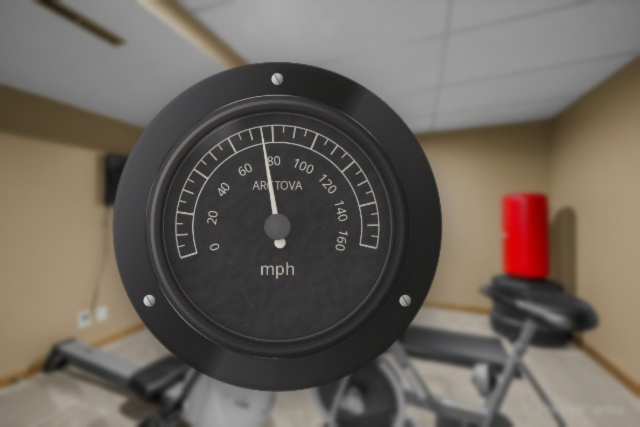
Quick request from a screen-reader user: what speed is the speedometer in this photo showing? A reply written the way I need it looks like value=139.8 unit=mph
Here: value=75 unit=mph
